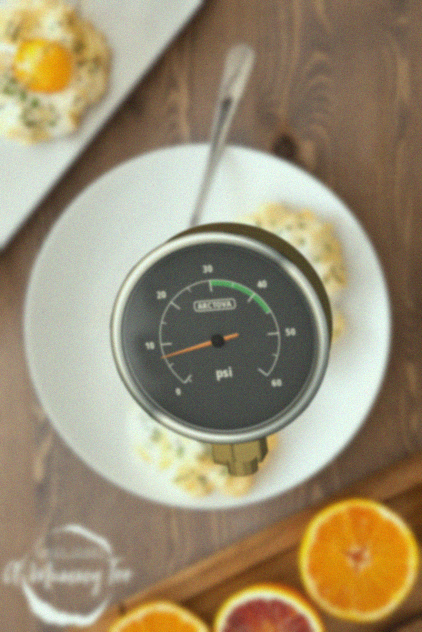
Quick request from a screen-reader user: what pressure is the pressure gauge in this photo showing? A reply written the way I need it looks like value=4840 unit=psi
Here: value=7.5 unit=psi
